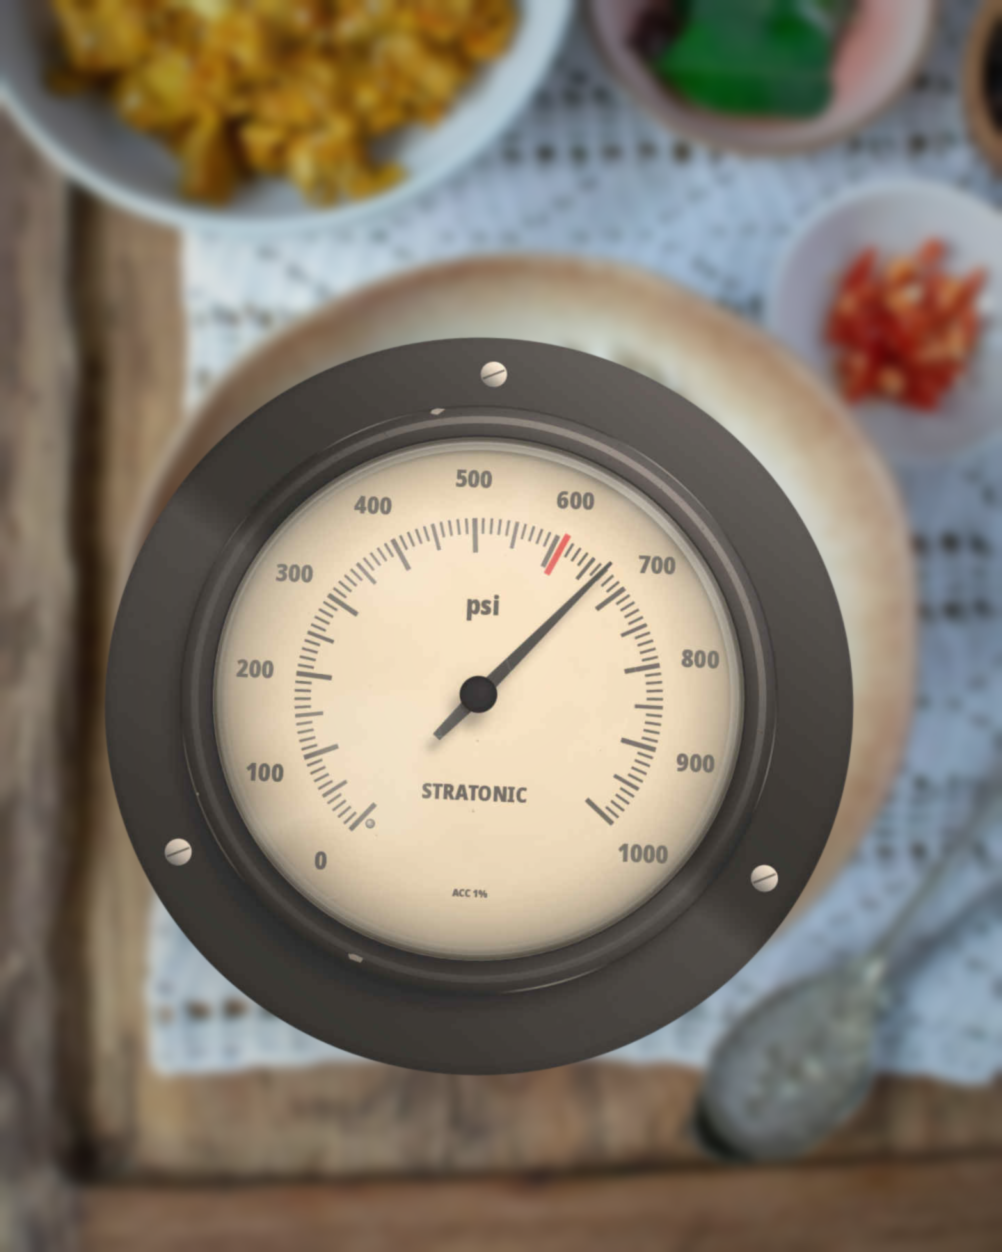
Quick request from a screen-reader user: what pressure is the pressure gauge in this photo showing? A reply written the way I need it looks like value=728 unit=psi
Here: value=670 unit=psi
